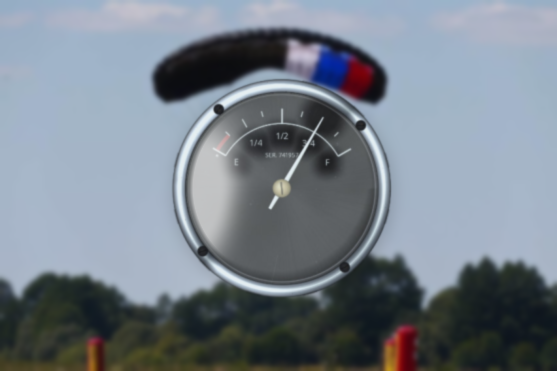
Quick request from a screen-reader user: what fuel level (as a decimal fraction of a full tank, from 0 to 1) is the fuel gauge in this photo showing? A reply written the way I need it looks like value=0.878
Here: value=0.75
